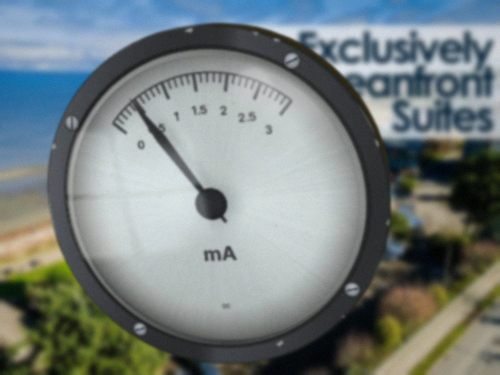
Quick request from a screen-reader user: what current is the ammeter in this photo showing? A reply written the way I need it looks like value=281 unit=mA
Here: value=0.5 unit=mA
